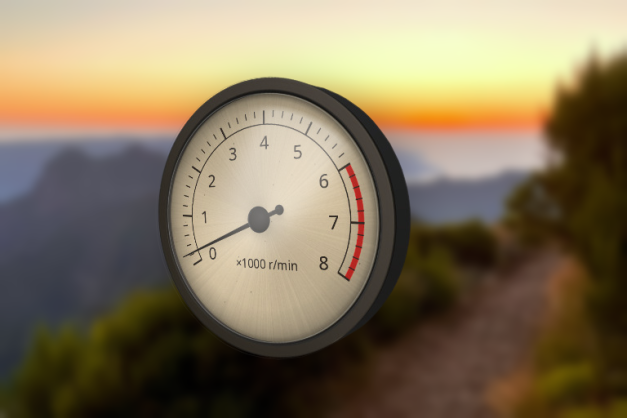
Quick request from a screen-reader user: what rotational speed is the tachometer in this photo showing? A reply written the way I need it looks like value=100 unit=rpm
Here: value=200 unit=rpm
